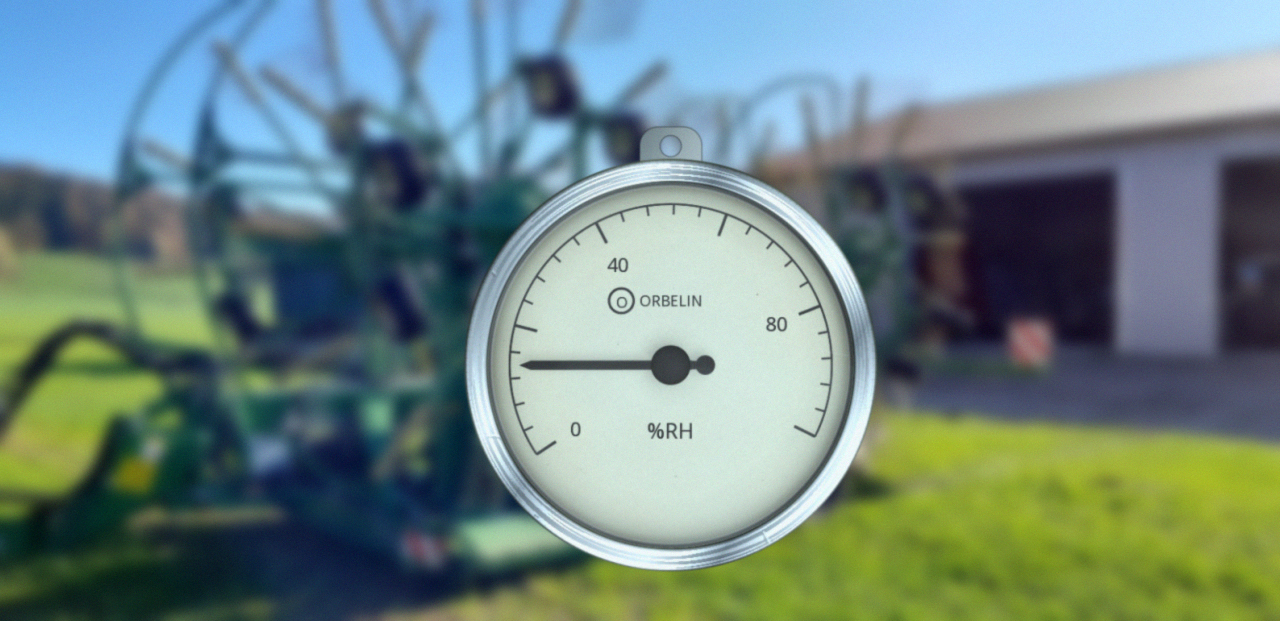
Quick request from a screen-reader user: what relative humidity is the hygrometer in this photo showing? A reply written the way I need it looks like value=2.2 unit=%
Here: value=14 unit=%
